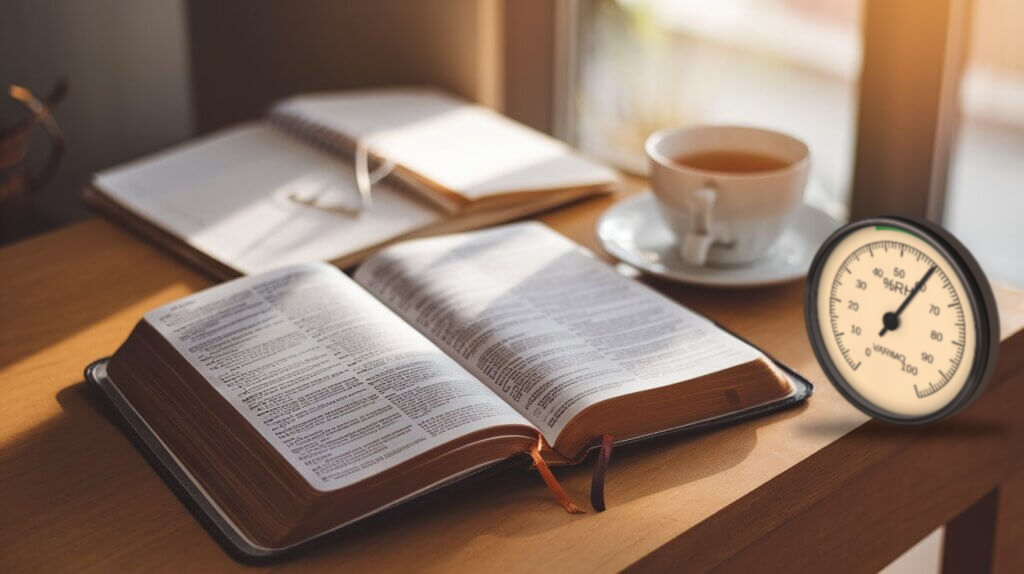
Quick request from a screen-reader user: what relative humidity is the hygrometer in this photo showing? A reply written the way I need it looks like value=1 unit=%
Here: value=60 unit=%
